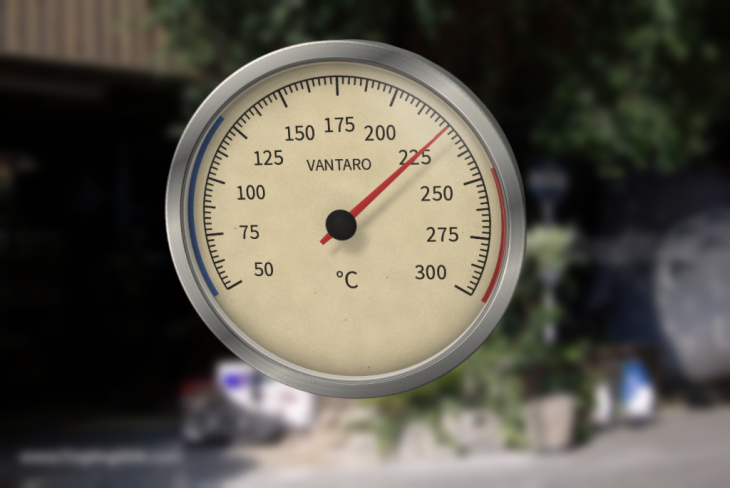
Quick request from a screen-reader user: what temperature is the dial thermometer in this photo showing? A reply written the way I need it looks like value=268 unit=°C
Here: value=225 unit=°C
